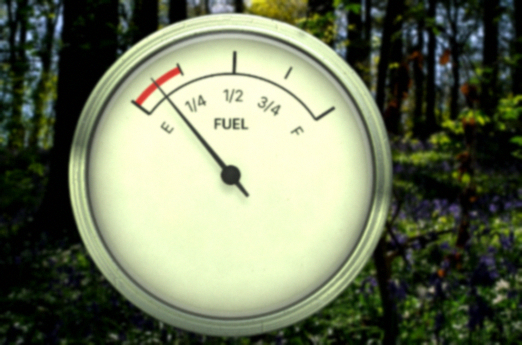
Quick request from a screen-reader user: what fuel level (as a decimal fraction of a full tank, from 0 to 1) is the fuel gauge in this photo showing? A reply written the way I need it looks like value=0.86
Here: value=0.125
